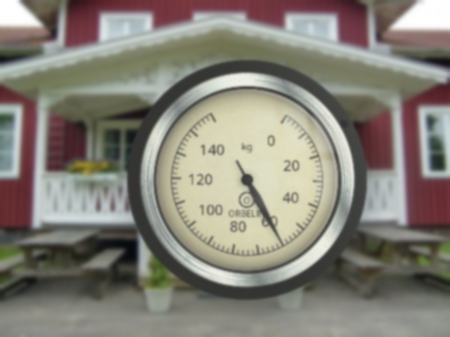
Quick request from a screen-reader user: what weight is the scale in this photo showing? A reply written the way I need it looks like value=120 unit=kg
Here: value=60 unit=kg
